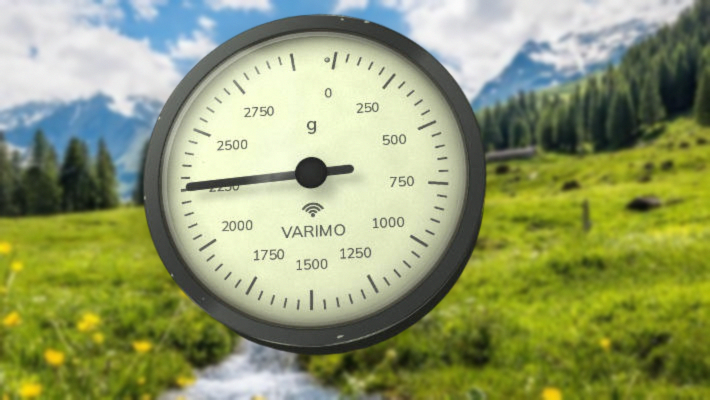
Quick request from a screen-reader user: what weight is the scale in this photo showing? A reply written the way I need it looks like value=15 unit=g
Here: value=2250 unit=g
